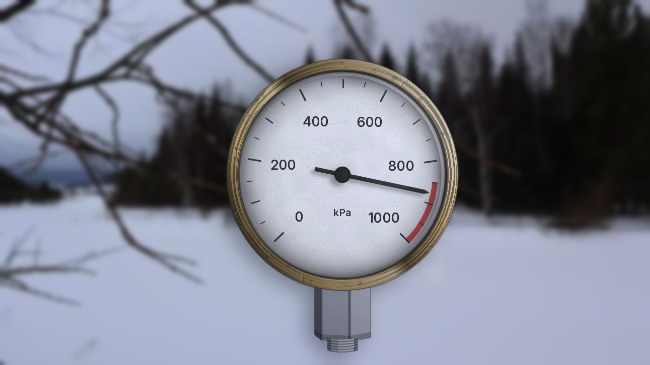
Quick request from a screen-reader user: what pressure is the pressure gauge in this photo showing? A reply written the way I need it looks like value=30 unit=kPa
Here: value=875 unit=kPa
